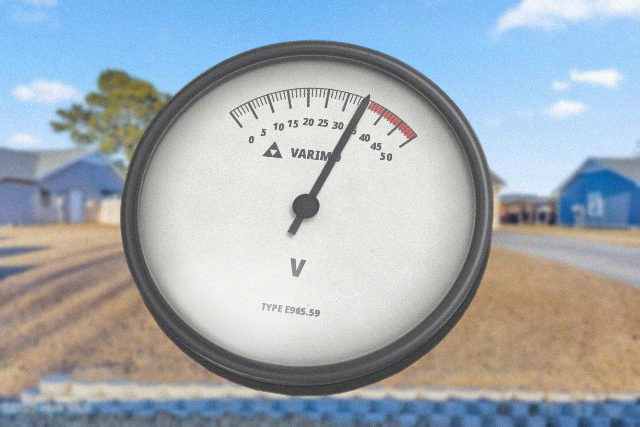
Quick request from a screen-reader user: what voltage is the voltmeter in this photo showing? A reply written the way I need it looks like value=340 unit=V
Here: value=35 unit=V
